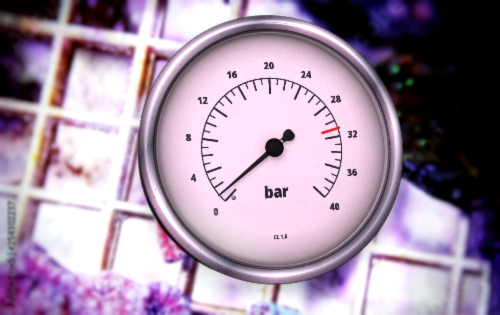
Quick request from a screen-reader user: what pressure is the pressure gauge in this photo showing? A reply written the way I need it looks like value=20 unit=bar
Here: value=1 unit=bar
